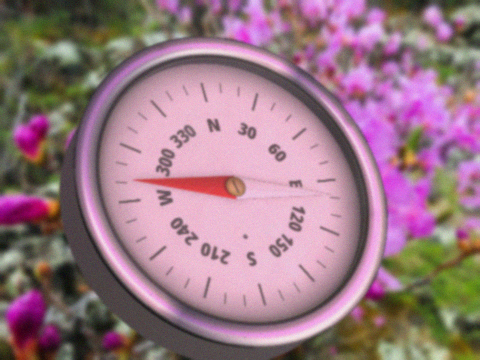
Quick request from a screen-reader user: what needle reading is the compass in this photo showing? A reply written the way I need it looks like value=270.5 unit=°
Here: value=280 unit=°
